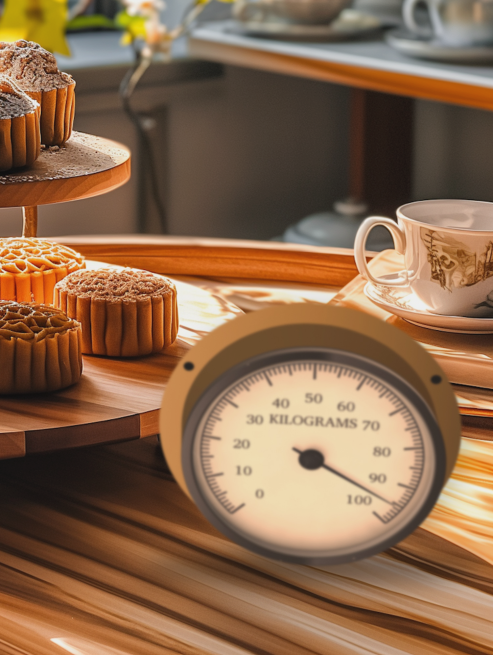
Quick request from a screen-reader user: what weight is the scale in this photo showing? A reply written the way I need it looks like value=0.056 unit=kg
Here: value=95 unit=kg
